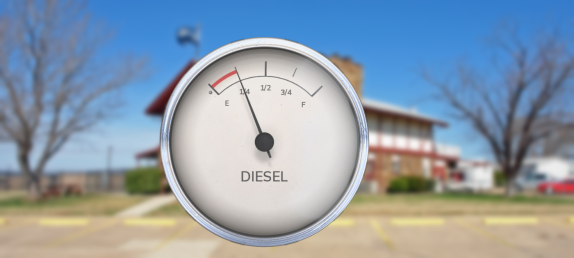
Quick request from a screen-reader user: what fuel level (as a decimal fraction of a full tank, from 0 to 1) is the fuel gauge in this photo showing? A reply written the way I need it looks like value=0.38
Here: value=0.25
